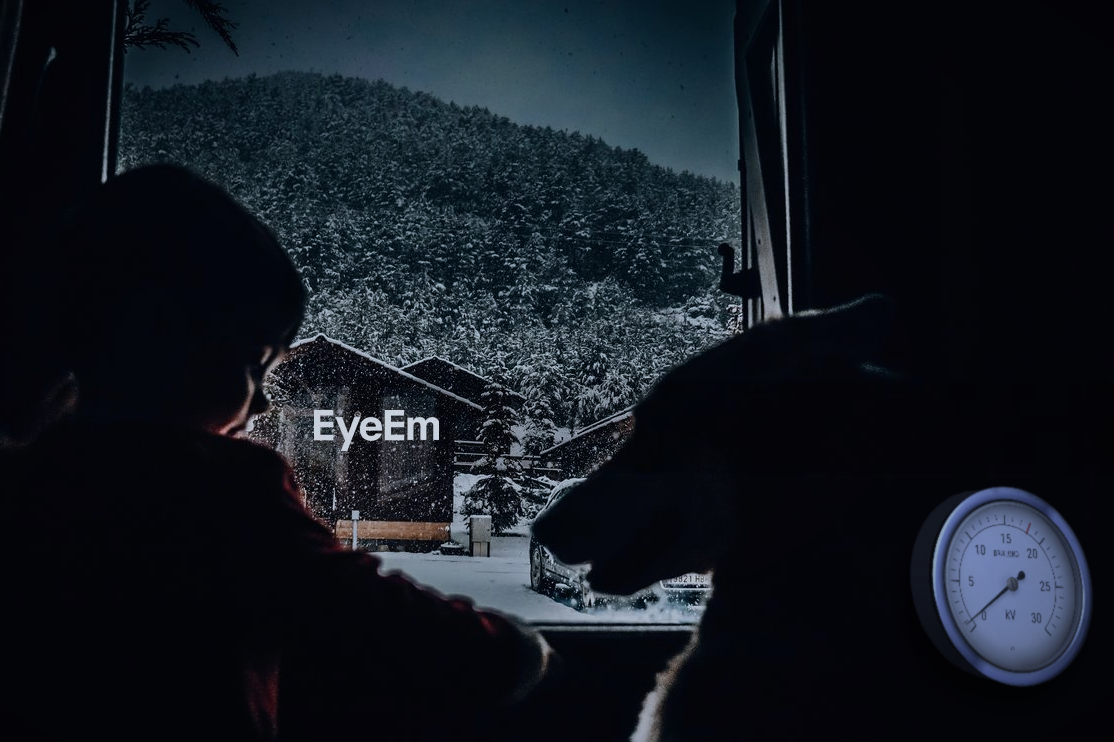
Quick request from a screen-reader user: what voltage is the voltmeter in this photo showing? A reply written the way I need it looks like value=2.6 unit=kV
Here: value=1 unit=kV
